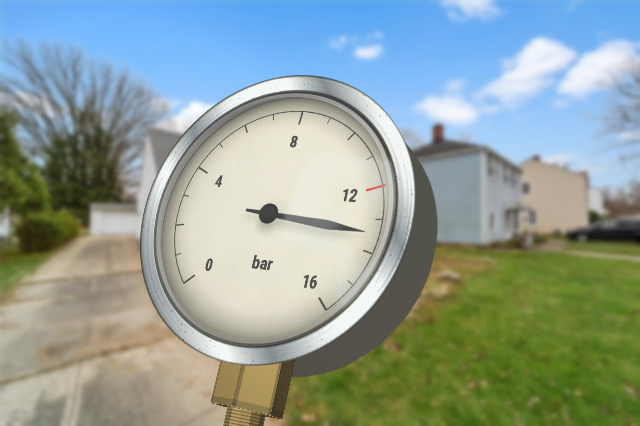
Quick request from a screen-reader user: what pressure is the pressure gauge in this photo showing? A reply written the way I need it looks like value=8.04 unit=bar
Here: value=13.5 unit=bar
